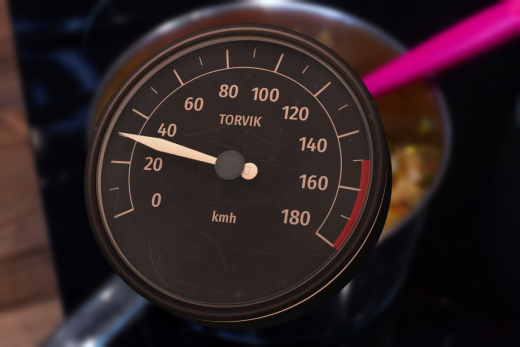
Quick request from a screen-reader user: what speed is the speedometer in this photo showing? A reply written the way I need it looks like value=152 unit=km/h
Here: value=30 unit=km/h
